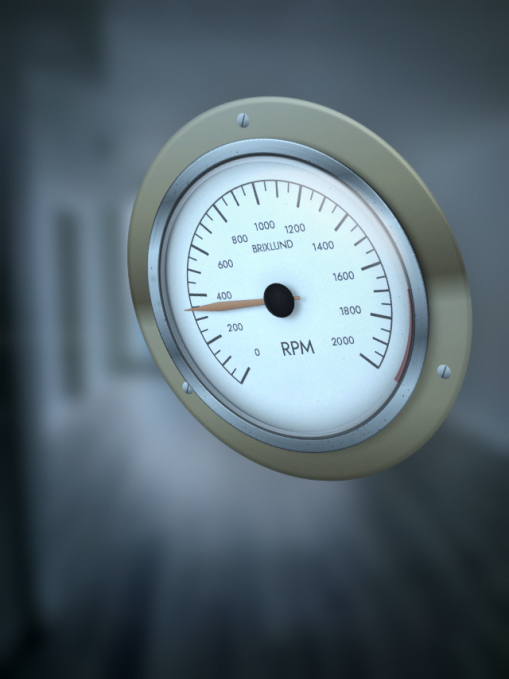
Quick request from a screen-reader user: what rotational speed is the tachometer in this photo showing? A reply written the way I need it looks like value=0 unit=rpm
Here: value=350 unit=rpm
